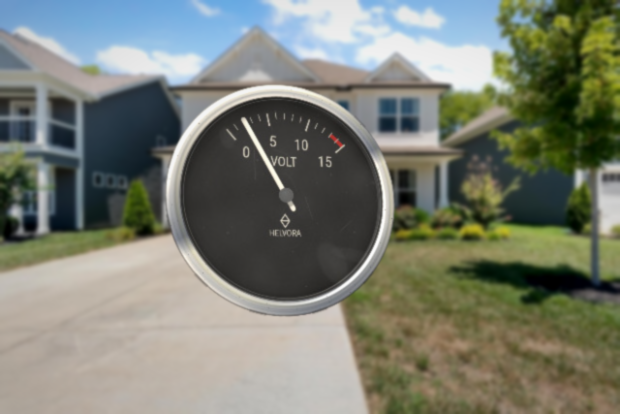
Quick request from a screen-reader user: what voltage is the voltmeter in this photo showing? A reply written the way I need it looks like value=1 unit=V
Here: value=2 unit=V
